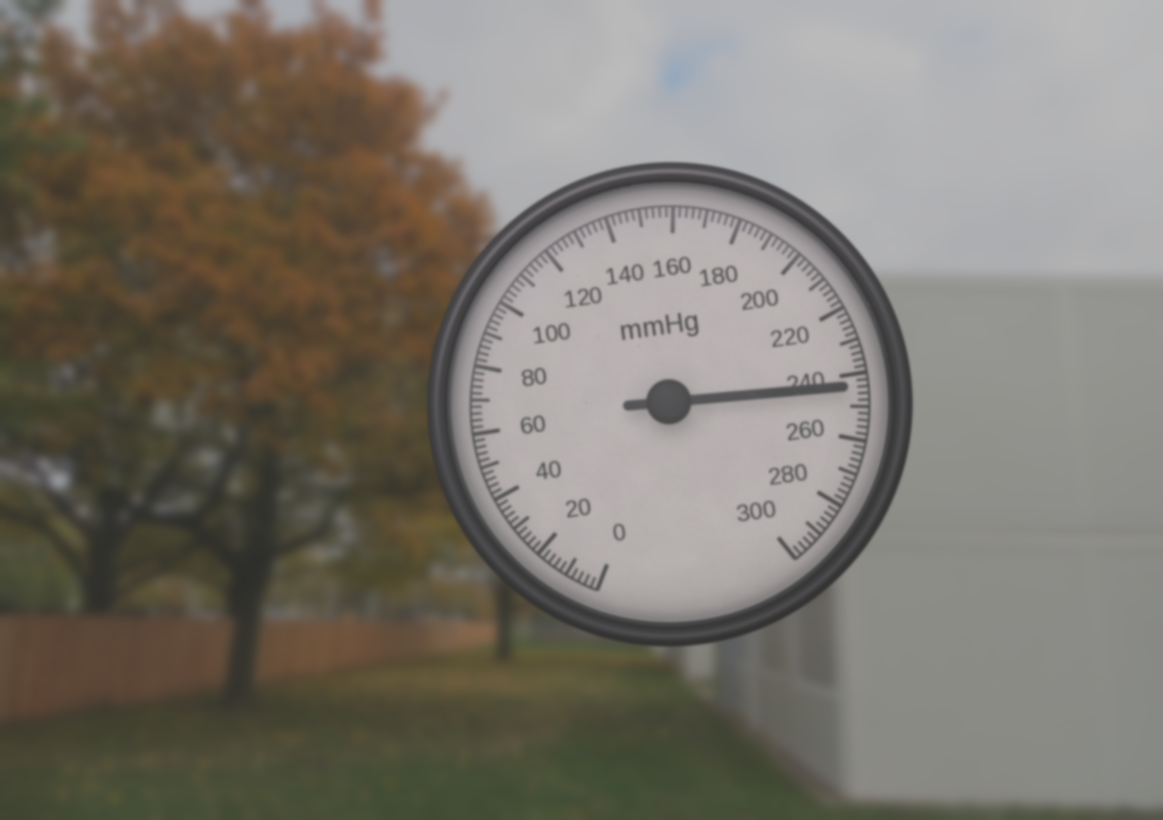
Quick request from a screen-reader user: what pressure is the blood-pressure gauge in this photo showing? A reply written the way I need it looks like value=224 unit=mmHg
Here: value=244 unit=mmHg
